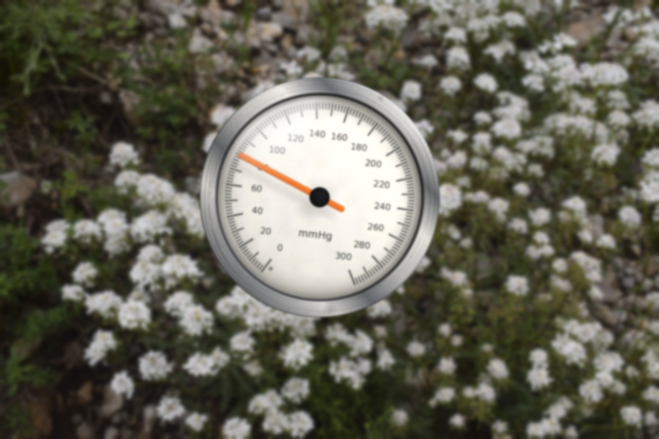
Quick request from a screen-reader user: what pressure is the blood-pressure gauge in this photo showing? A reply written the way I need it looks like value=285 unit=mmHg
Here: value=80 unit=mmHg
